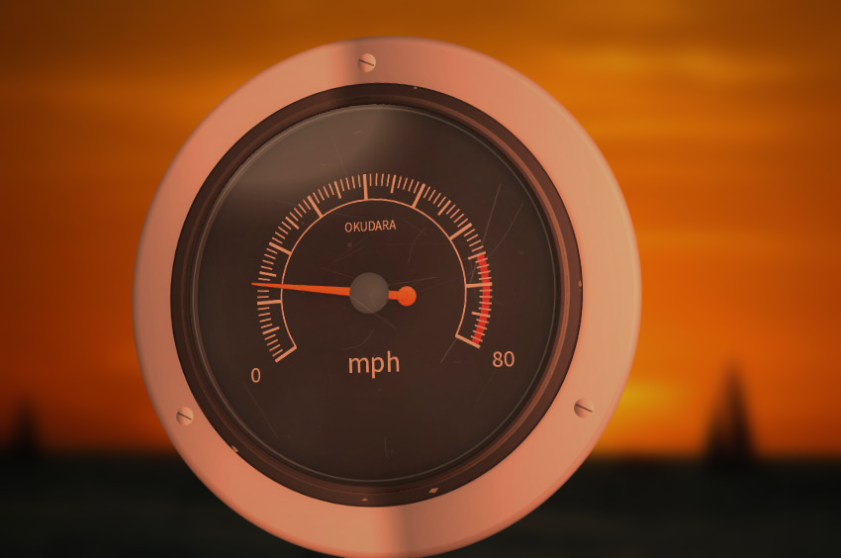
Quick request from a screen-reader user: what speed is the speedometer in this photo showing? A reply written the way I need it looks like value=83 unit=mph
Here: value=13 unit=mph
